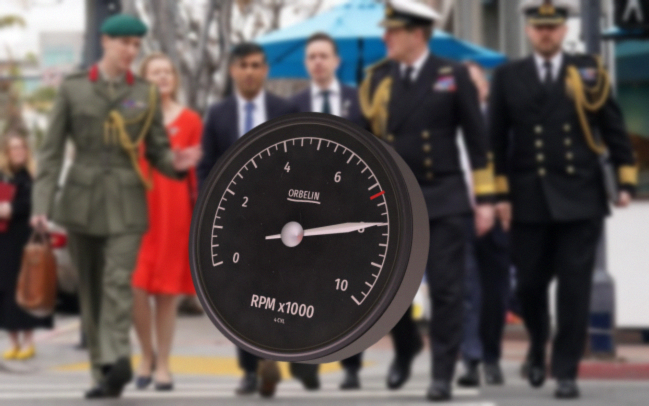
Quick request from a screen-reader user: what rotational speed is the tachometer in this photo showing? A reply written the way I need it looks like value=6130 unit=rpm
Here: value=8000 unit=rpm
